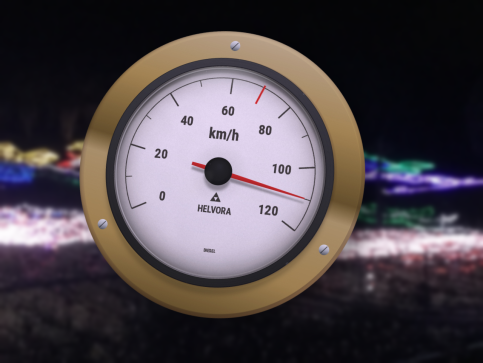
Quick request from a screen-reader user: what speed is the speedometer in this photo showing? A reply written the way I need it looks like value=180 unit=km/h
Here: value=110 unit=km/h
